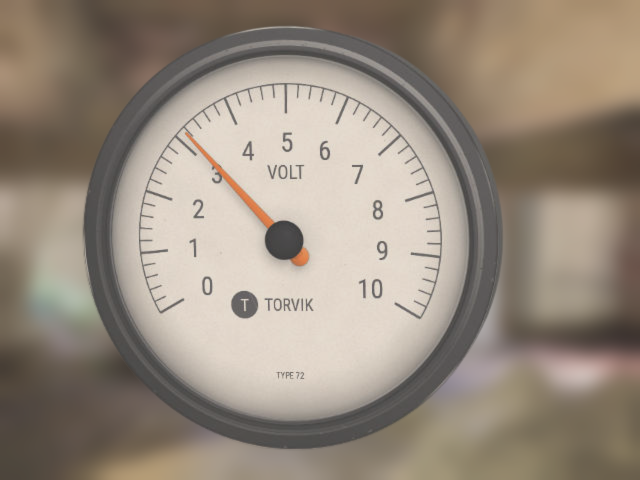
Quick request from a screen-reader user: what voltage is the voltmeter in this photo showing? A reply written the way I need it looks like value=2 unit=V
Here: value=3.2 unit=V
